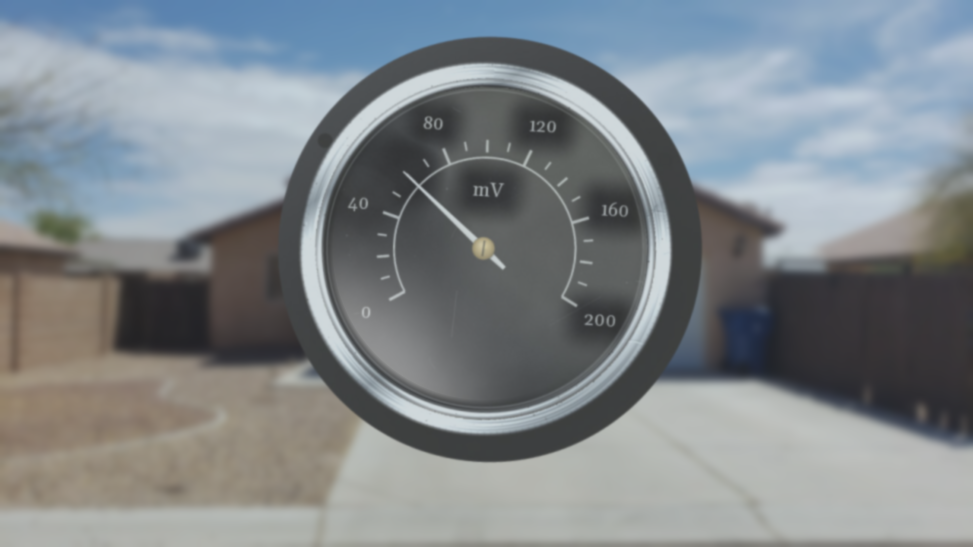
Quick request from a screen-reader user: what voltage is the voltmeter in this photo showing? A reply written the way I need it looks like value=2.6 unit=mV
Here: value=60 unit=mV
